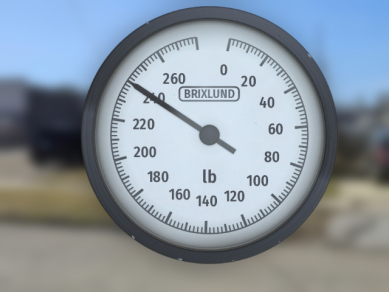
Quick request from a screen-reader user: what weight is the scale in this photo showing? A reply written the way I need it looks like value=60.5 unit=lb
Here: value=240 unit=lb
